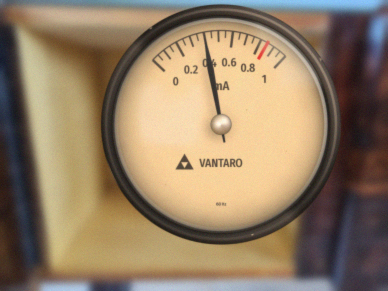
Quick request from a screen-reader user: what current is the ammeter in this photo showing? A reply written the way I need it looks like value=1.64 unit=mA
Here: value=0.4 unit=mA
